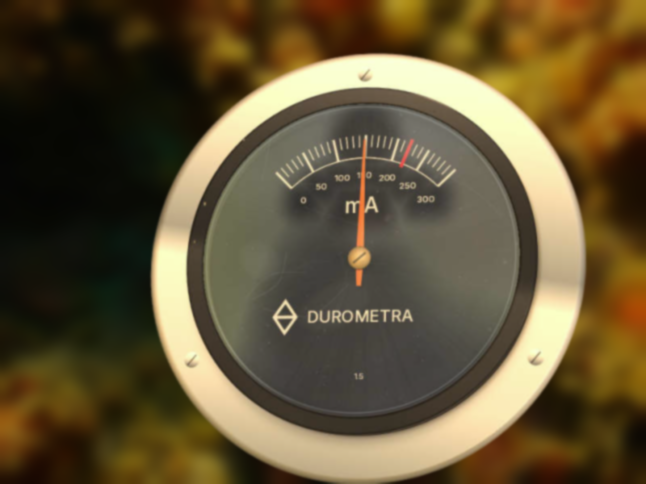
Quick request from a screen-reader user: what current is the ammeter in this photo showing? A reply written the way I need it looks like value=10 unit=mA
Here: value=150 unit=mA
